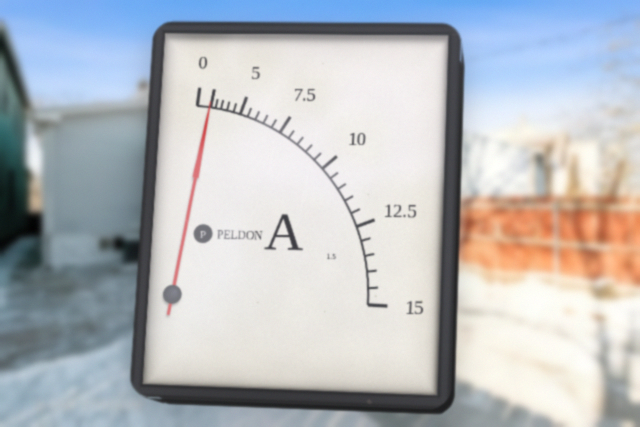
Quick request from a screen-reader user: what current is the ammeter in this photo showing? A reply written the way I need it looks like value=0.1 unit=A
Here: value=2.5 unit=A
